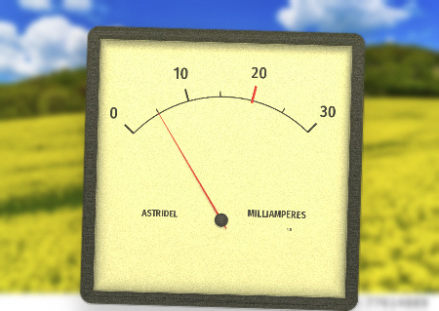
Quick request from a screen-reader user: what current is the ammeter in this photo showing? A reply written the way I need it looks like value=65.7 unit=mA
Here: value=5 unit=mA
